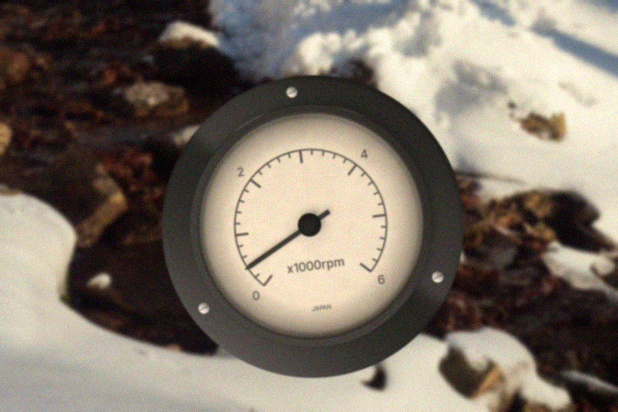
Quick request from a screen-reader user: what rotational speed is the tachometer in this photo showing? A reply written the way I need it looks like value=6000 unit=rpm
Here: value=400 unit=rpm
